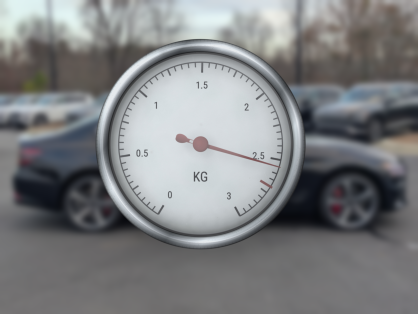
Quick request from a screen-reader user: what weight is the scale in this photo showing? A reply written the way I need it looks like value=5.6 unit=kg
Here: value=2.55 unit=kg
